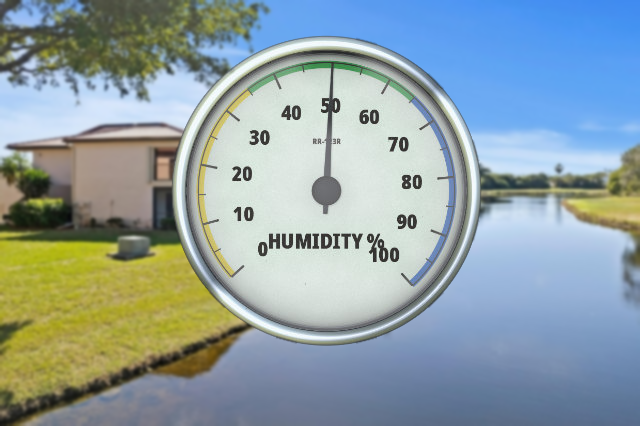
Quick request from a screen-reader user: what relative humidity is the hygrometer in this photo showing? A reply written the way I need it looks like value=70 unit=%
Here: value=50 unit=%
